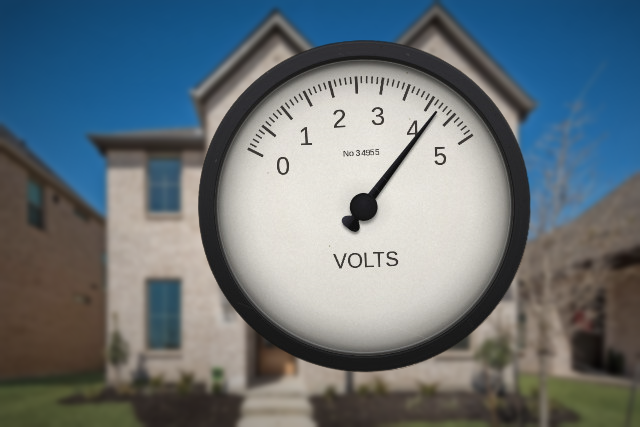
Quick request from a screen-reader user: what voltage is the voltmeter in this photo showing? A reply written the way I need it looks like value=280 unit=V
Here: value=4.2 unit=V
